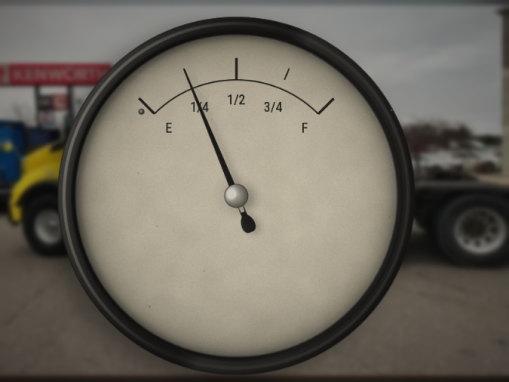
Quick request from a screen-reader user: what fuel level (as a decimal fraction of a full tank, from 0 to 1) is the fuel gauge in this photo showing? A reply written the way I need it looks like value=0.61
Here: value=0.25
